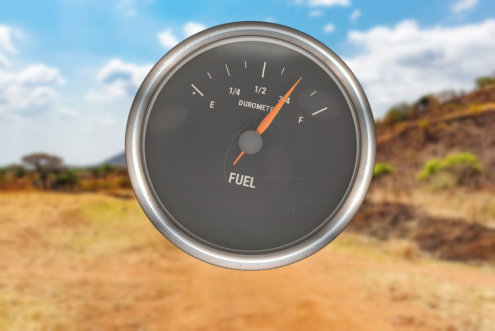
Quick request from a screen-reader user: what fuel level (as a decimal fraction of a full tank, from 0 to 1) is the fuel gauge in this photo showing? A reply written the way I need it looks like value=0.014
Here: value=0.75
